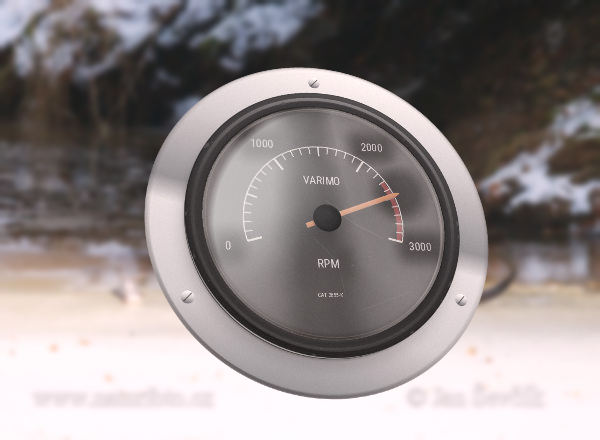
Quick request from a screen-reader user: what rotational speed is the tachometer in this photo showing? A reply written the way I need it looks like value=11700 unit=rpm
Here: value=2500 unit=rpm
